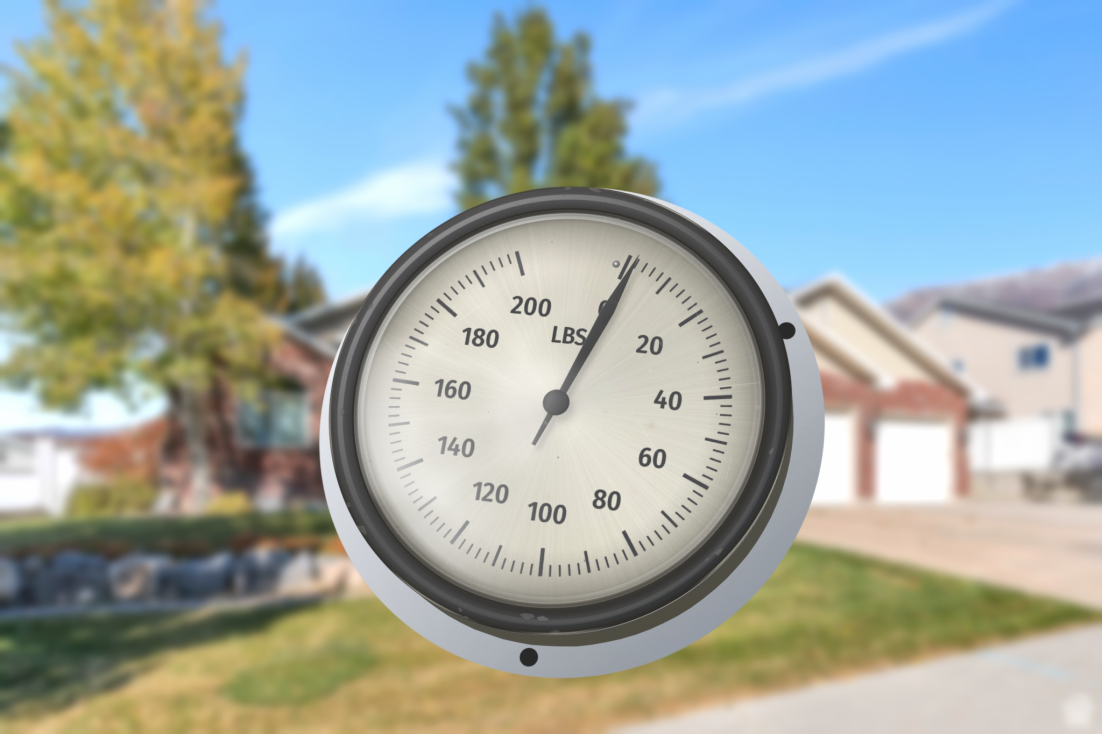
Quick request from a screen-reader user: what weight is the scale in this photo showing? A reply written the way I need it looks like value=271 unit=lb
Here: value=2 unit=lb
